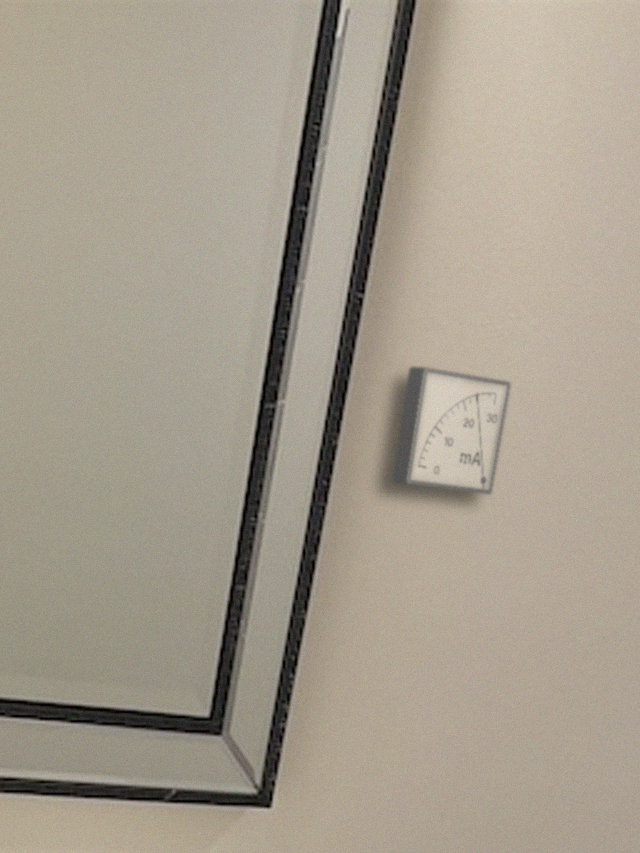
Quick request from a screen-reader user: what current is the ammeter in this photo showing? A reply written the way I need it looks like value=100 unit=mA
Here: value=24 unit=mA
